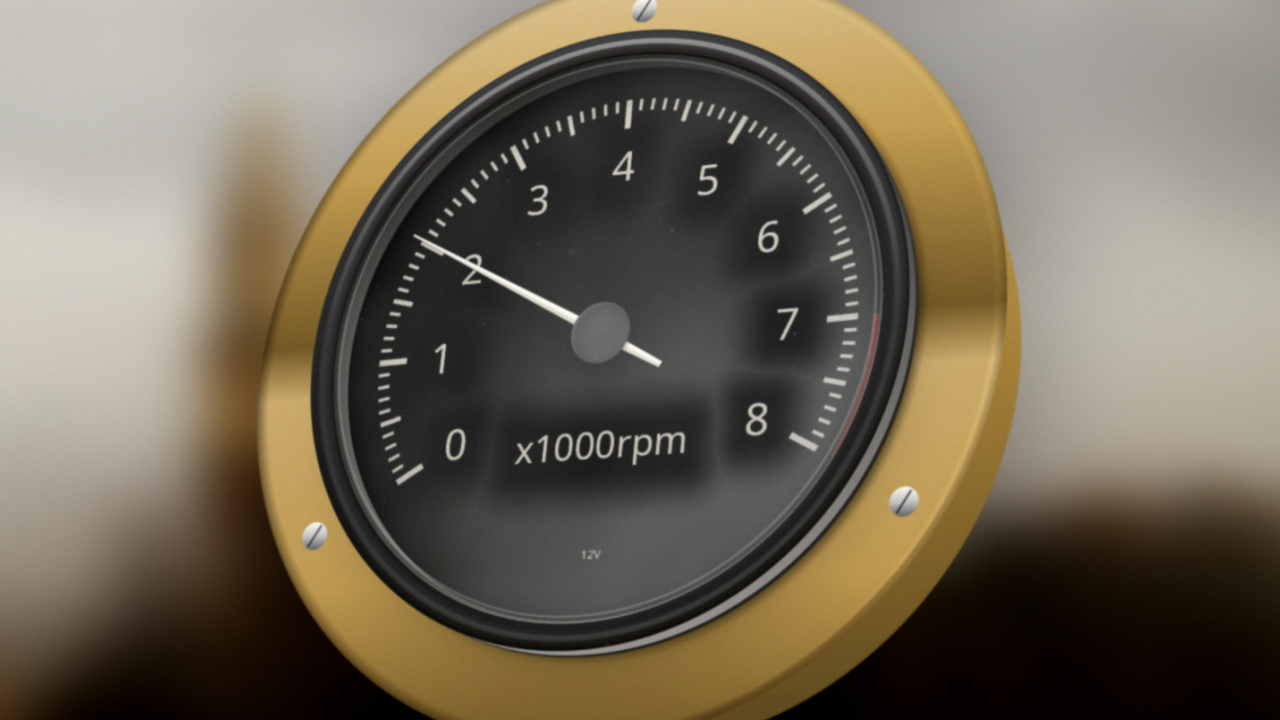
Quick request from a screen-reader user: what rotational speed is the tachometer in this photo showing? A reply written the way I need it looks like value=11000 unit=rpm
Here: value=2000 unit=rpm
